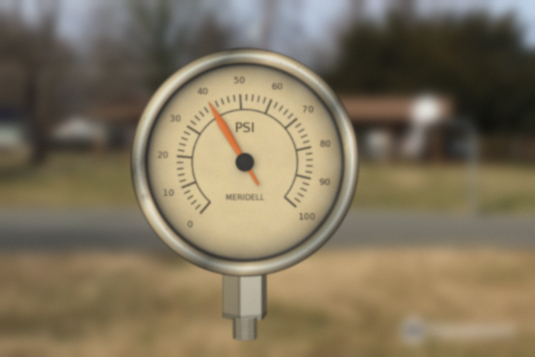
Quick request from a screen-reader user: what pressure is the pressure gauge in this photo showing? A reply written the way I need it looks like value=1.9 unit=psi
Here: value=40 unit=psi
